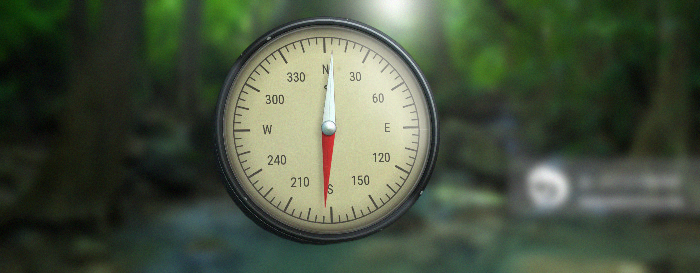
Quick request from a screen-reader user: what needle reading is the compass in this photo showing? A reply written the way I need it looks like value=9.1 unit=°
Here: value=185 unit=°
